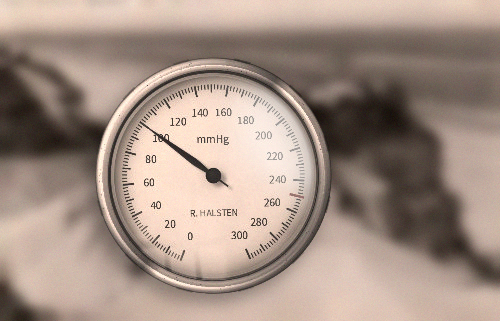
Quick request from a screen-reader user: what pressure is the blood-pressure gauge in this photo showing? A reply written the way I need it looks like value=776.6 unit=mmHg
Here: value=100 unit=mmHg
